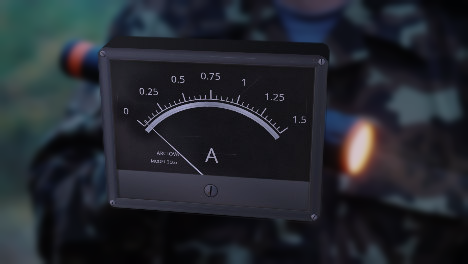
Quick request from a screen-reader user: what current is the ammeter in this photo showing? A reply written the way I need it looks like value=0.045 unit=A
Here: value=0.05 unit=A
